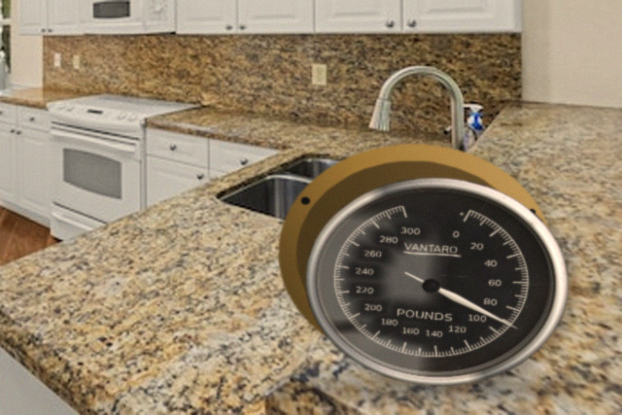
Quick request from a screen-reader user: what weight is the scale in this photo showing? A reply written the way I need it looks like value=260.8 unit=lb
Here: value=90 unit=lb
